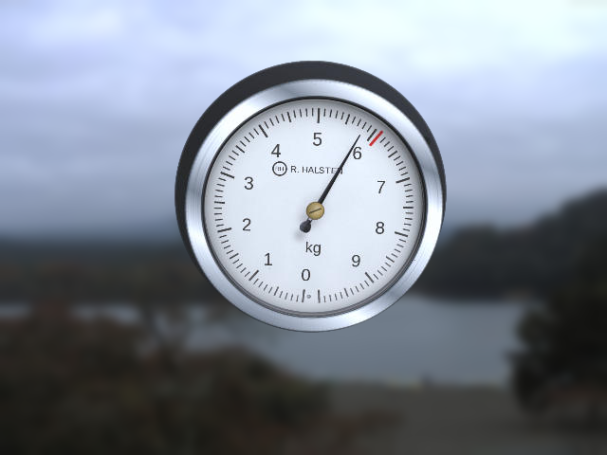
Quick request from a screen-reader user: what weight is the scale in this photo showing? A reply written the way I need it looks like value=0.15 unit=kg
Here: value=5.8 unit=kg
